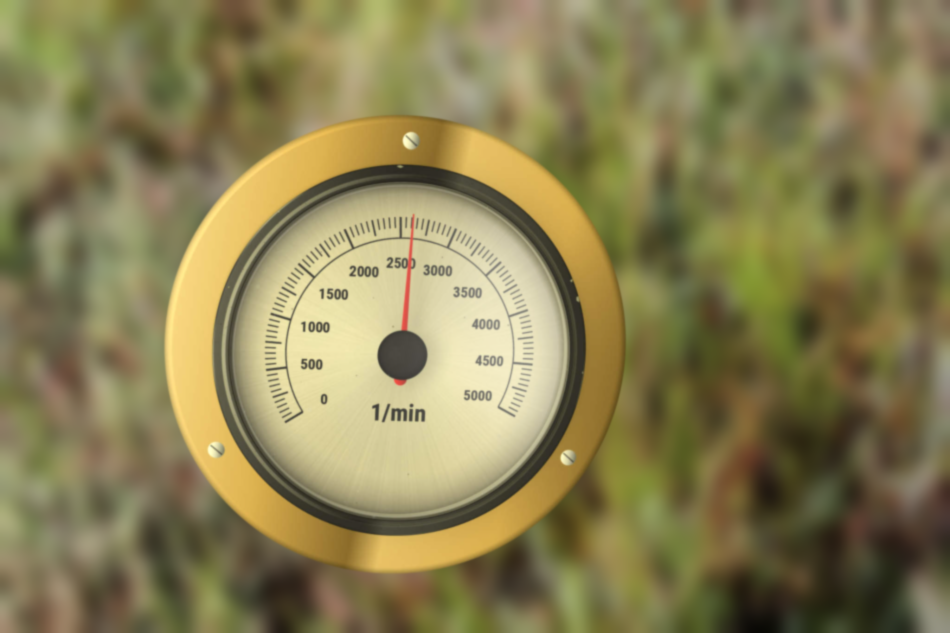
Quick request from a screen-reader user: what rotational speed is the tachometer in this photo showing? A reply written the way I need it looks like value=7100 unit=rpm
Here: value=2600 unit=rpm
